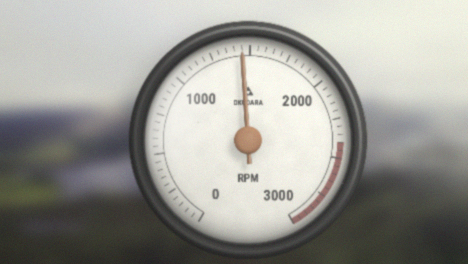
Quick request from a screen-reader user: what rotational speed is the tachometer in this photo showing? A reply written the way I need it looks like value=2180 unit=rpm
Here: value=1450 unit=rpm
